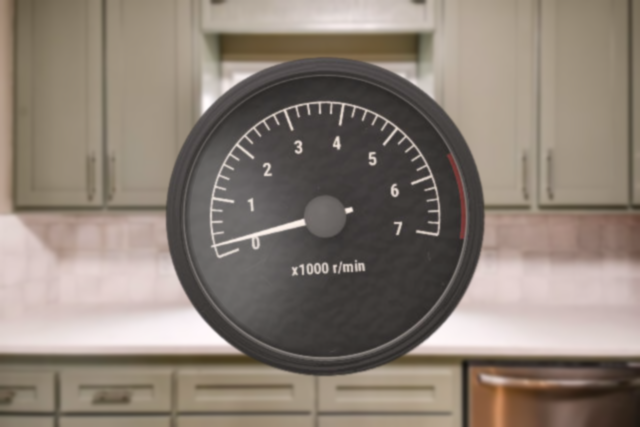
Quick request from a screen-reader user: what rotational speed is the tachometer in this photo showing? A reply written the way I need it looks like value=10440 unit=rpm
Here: value=200 unit=rpm
